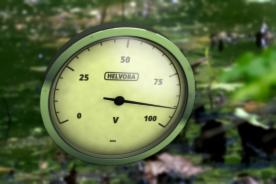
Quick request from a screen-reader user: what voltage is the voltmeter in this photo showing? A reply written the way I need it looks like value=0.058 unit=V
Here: value=90 unit=V
